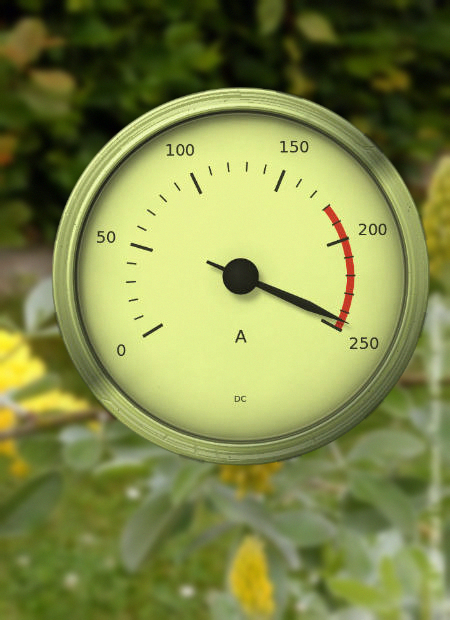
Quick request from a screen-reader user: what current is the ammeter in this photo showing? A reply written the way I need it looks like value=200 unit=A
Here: value=245 unit=A
